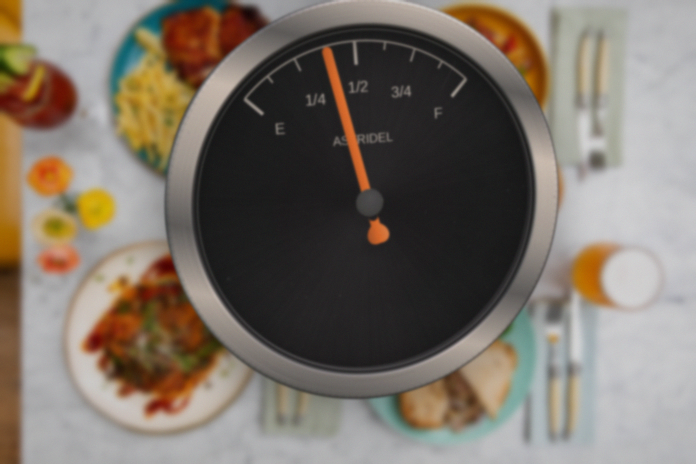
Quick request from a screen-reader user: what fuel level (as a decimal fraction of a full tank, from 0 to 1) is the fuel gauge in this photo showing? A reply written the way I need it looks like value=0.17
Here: value=0.375
